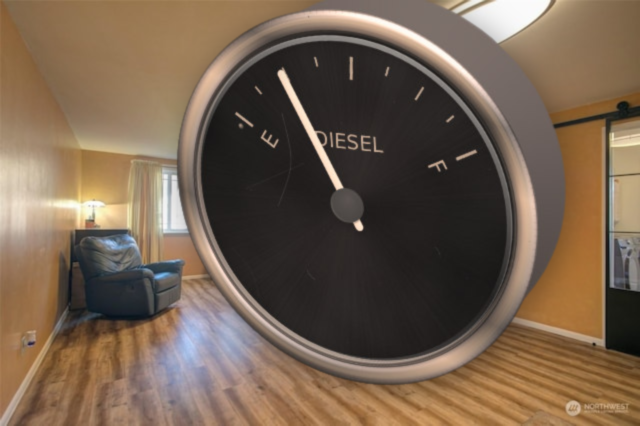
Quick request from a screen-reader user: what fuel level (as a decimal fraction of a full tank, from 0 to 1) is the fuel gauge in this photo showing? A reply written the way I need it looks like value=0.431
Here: value=0.25
